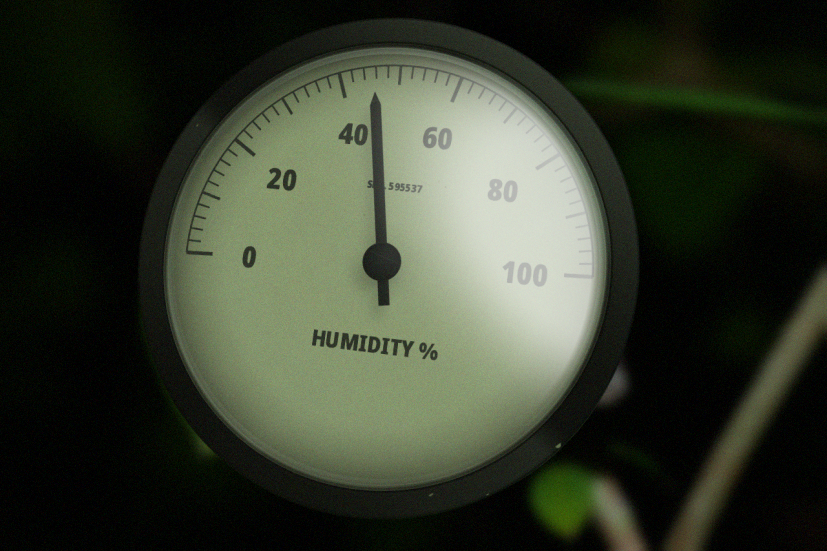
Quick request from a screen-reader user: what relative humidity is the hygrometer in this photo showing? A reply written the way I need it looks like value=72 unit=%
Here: value=46 unit=%
